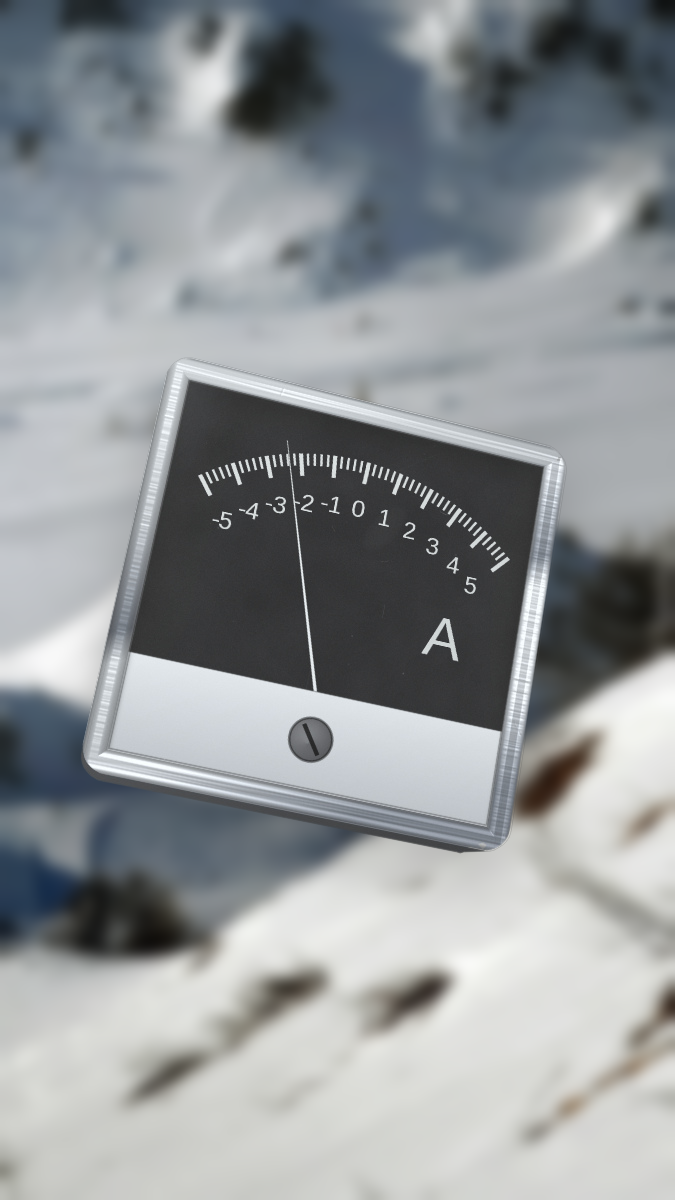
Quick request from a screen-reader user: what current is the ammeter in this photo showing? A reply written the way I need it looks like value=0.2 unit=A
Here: value=-2.4 unit=A
